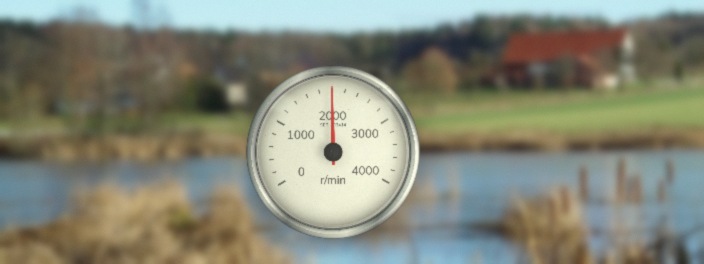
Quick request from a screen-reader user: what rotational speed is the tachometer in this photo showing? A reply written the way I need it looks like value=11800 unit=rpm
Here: value=2000 unit=rpm
